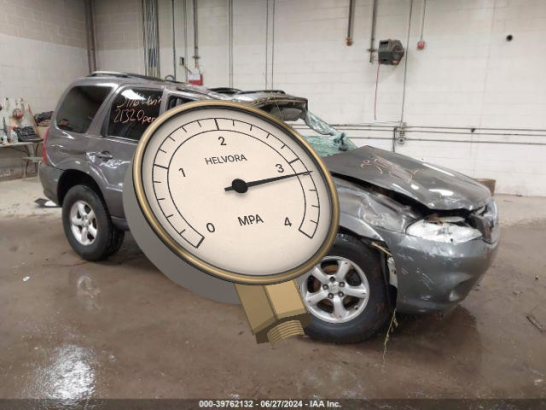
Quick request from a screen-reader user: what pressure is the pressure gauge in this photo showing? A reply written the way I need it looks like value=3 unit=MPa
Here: value=3.2 unit=MPa
